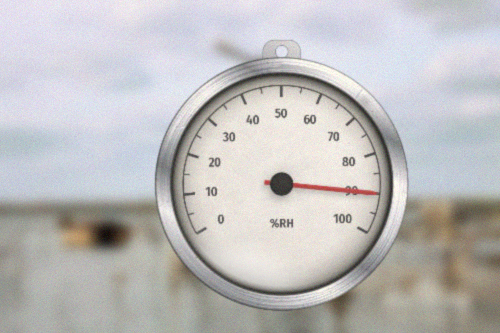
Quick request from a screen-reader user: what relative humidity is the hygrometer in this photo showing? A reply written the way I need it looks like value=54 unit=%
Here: value=90 unit=%
